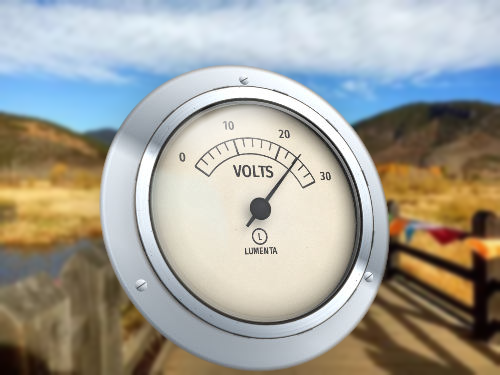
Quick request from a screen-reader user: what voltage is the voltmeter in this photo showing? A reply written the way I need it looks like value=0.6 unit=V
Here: value=24 unit=V
